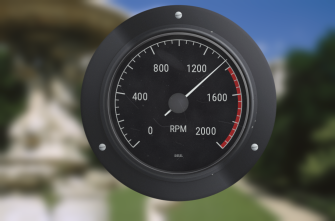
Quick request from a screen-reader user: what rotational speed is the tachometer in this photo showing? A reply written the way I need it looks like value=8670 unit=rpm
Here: value=1350 unit=rpm
